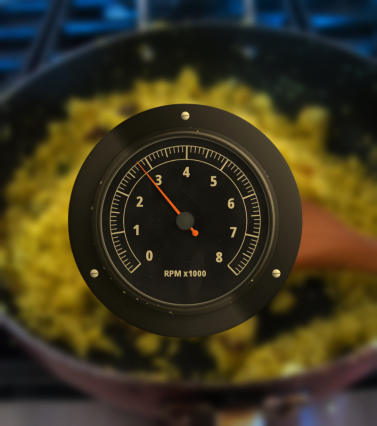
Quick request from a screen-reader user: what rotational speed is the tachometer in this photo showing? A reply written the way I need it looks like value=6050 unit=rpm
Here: value=2800 unit=rpm
